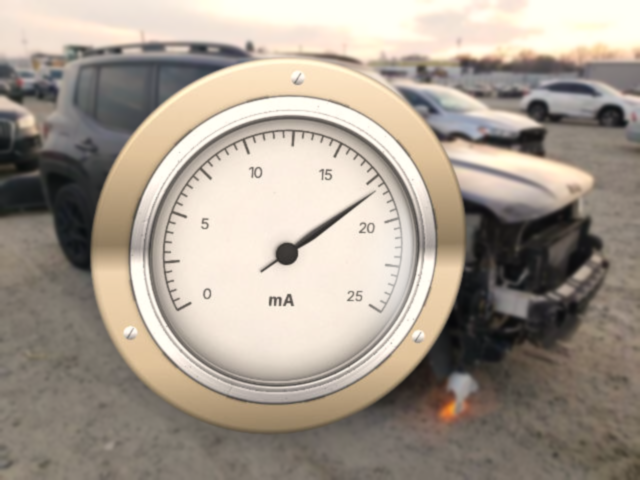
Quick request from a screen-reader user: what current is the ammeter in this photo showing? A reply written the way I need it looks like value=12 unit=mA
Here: value=18 unit=mA
